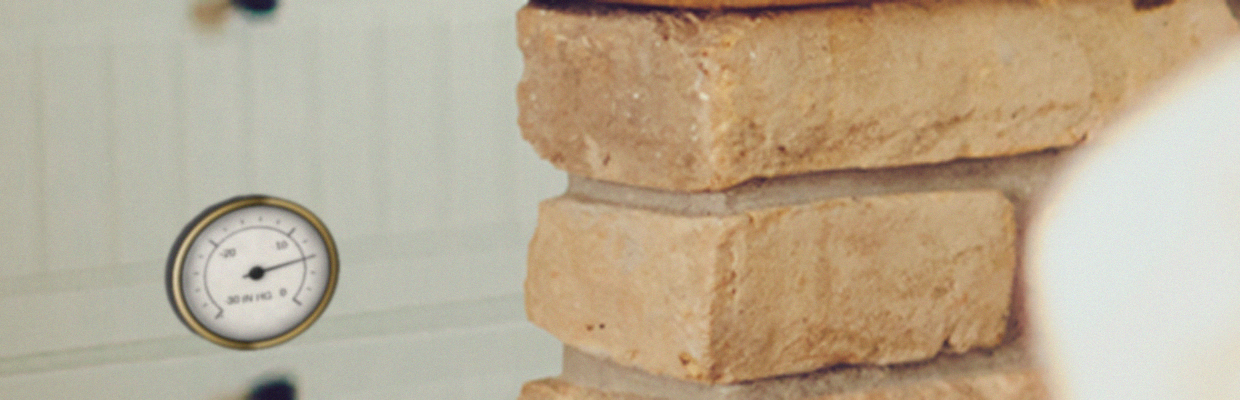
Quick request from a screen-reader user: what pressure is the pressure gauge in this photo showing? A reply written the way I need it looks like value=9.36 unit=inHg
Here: value=-6 unit=inHg
